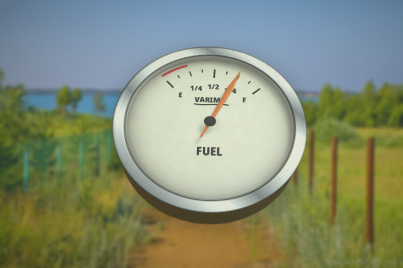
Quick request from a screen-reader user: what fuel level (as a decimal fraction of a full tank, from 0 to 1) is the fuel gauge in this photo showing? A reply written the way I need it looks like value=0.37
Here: value=0.75
